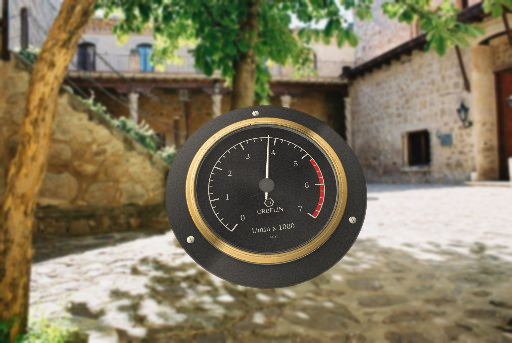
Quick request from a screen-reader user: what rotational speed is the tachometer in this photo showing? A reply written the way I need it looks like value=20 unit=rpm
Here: value=3800 unit=rpm
